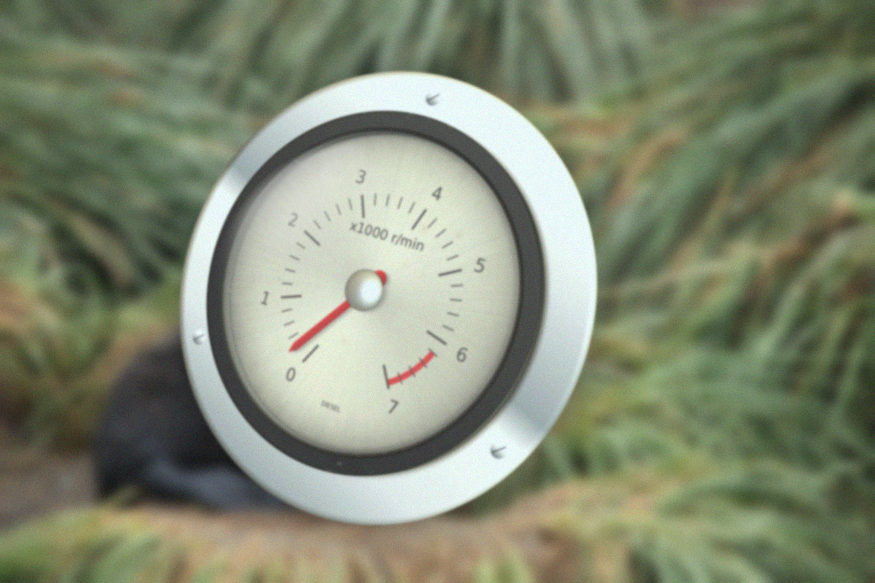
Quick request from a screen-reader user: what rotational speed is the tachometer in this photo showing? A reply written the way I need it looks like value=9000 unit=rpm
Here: value=200 unit=rpm
